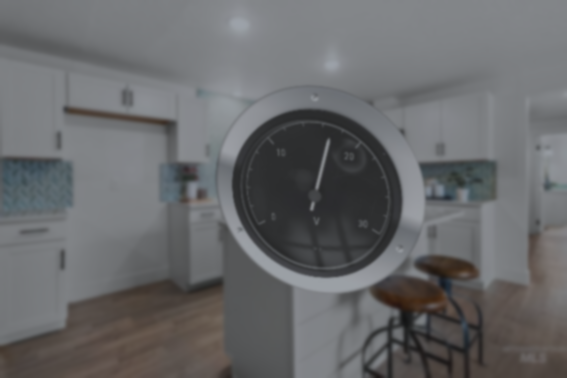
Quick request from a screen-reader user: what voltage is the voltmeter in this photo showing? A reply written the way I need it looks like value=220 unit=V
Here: value=17 unit=V
